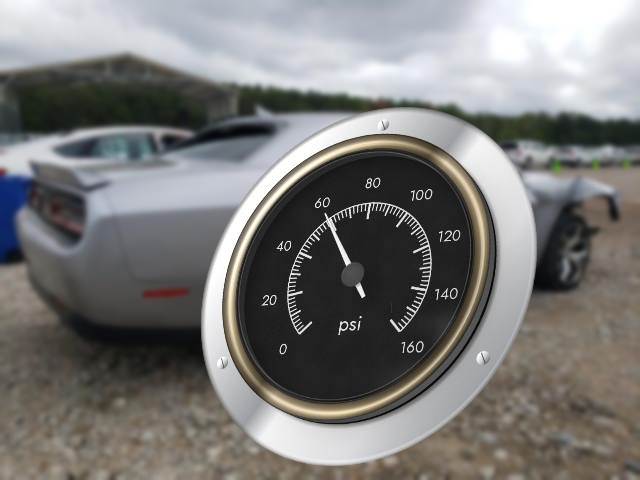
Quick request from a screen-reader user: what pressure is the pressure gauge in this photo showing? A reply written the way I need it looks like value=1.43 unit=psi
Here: value=60 unit=psi
